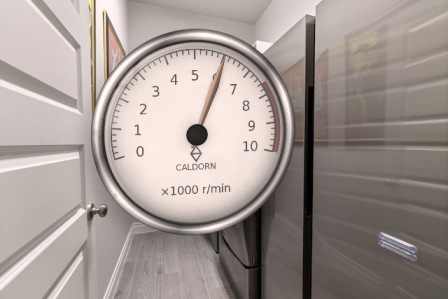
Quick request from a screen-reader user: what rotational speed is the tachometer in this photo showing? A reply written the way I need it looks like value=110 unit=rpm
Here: value=6000 unit=rpm
